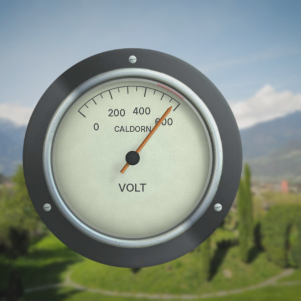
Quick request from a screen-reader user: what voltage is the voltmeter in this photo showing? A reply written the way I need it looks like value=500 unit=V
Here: value=575 unit=V
